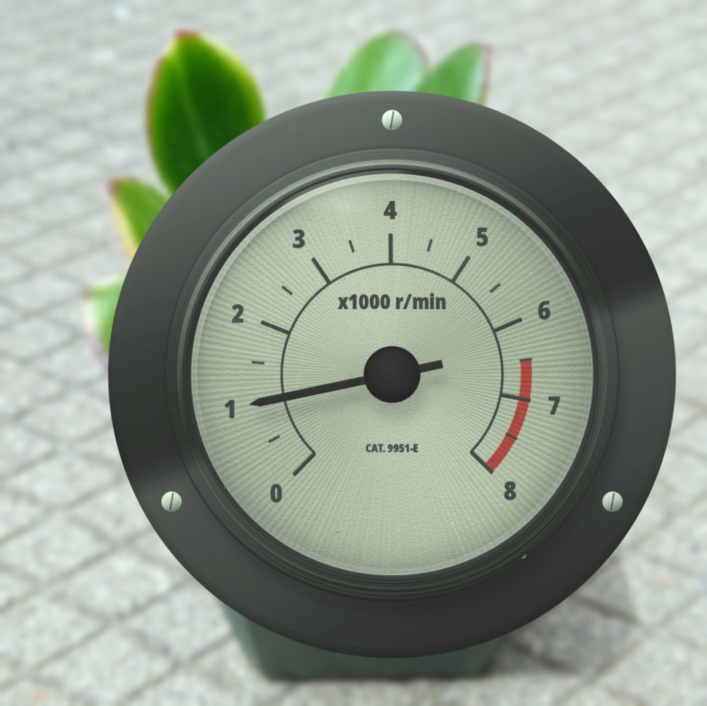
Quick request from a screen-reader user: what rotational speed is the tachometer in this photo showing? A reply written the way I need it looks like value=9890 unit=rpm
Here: value=1000 unit=rpm
